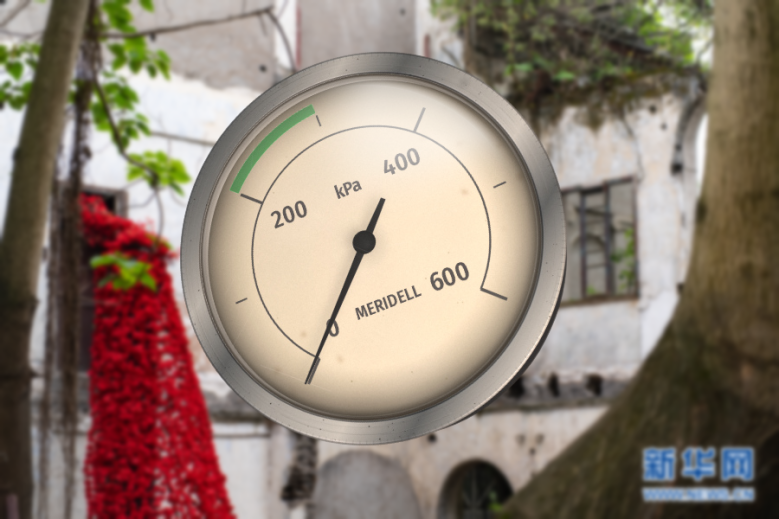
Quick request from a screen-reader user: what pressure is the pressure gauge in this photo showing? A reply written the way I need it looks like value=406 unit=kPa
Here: value=0 unit=kPa
